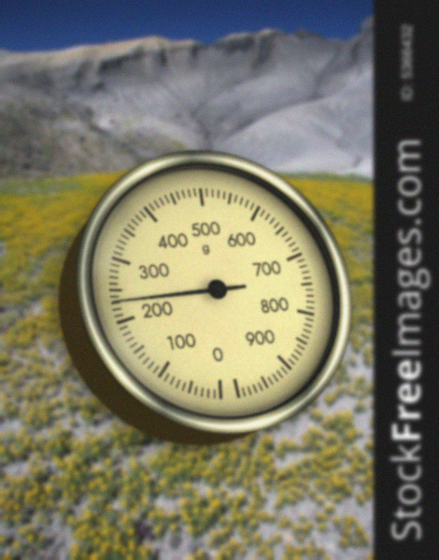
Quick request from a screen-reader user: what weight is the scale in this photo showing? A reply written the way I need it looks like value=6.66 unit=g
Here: value=230 unit=g
